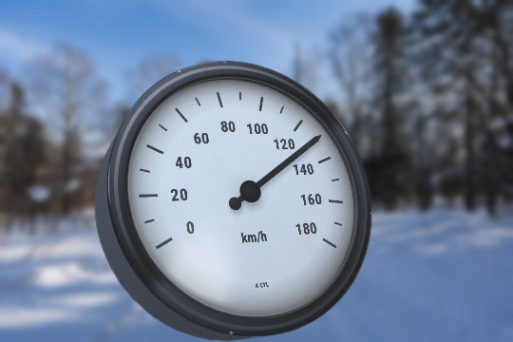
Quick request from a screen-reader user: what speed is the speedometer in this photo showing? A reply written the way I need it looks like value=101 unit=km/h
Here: value=130 unit=km/h
